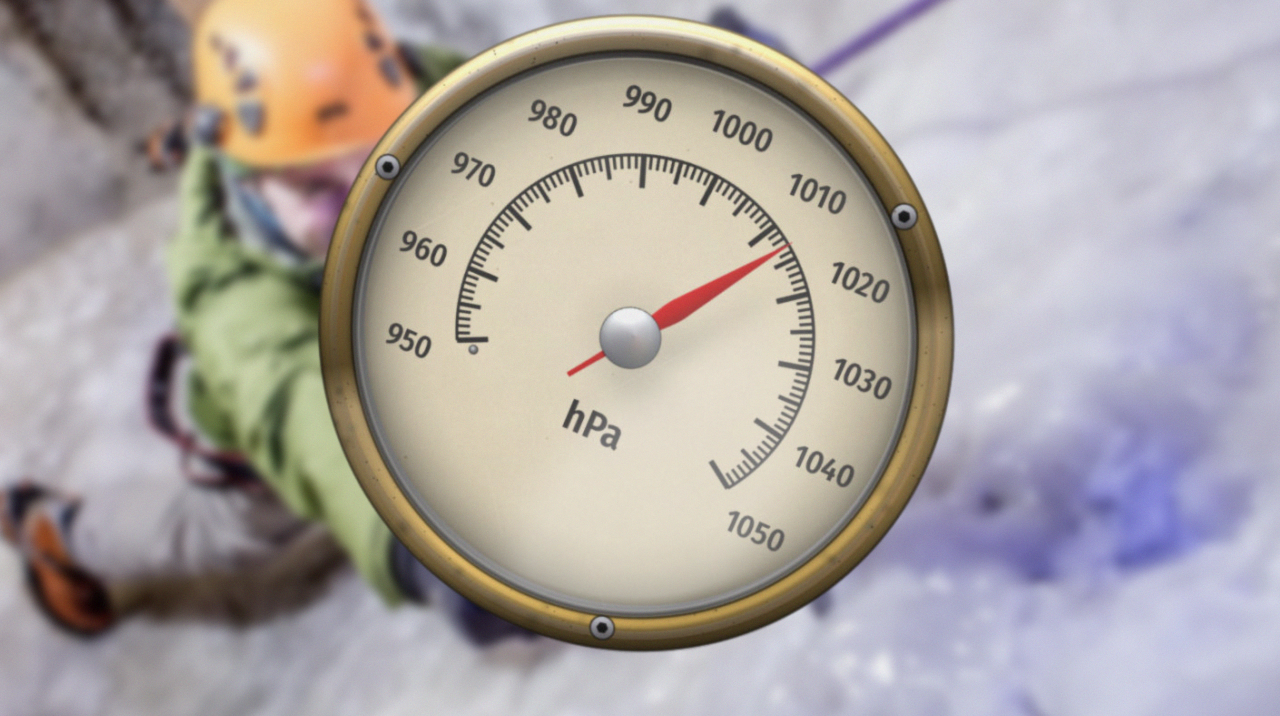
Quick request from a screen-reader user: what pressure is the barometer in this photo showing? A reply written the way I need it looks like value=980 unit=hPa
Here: value=1013 unit=hPa
